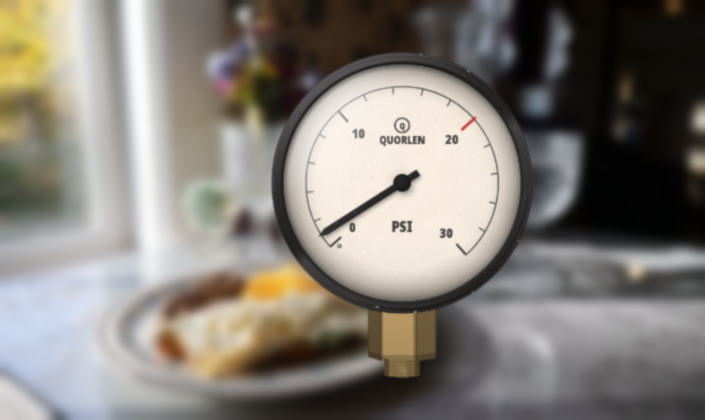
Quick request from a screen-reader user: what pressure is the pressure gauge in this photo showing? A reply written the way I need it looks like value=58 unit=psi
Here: value=1 unit=psi
